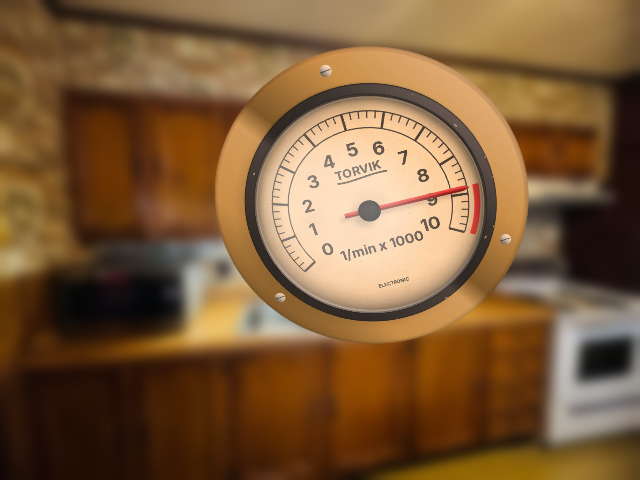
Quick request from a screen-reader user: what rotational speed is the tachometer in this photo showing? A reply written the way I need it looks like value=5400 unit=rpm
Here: value=8800 unit=rpm
